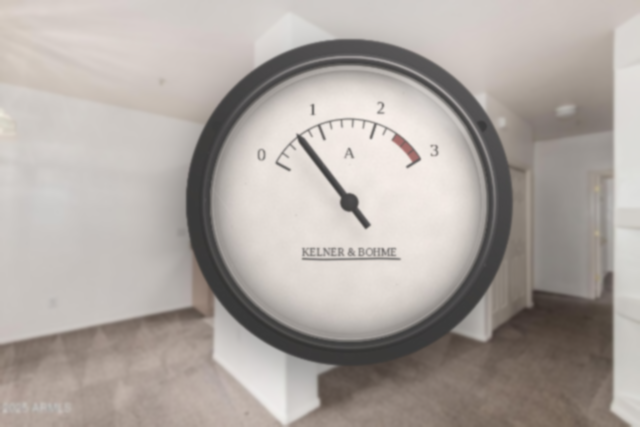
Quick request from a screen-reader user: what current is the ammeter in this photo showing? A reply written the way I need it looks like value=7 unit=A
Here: value=0.6 unit=A
